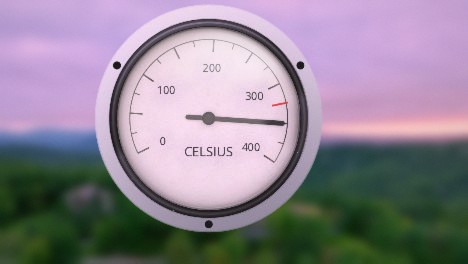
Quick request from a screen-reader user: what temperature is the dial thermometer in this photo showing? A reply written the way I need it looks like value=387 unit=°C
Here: value=350 unit=°C
